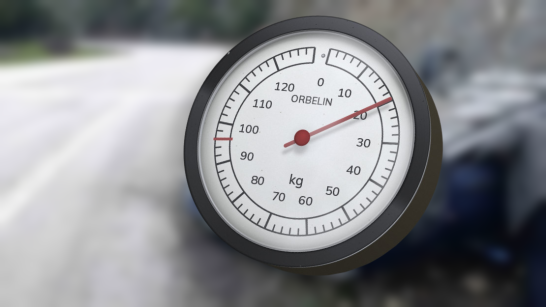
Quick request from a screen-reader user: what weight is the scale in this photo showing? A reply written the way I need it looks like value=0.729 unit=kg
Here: value=20 unit=kg
